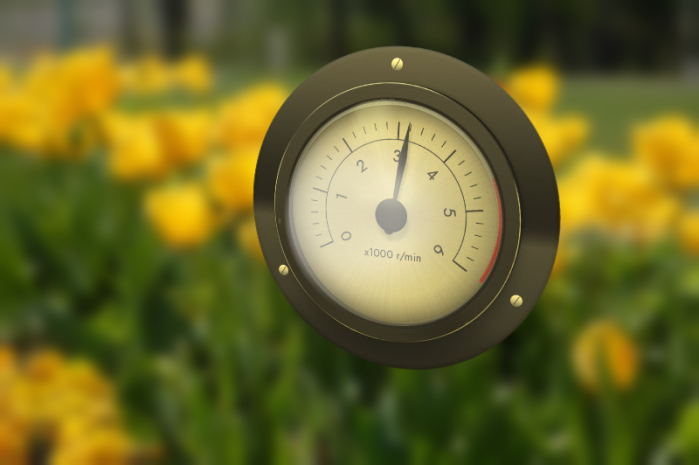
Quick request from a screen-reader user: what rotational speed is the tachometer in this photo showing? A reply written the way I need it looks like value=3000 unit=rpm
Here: value=3200 unit=rpm
